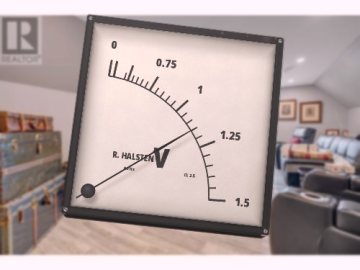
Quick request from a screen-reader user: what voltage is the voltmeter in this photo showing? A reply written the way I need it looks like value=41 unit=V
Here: value=1.15 unit=V
